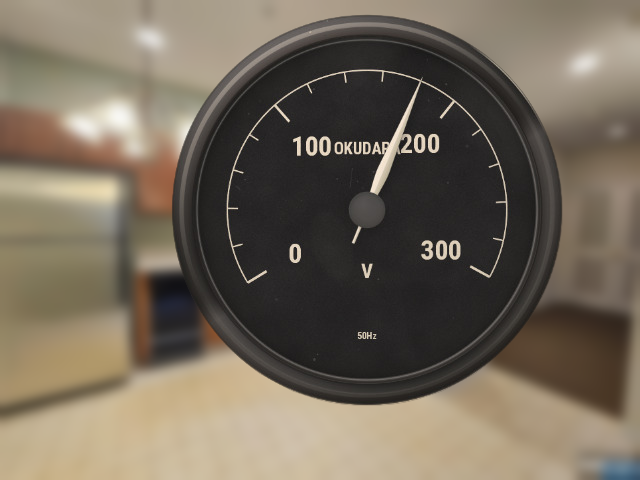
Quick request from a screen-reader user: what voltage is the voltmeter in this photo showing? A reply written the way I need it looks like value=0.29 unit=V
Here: value=180 unit=V
